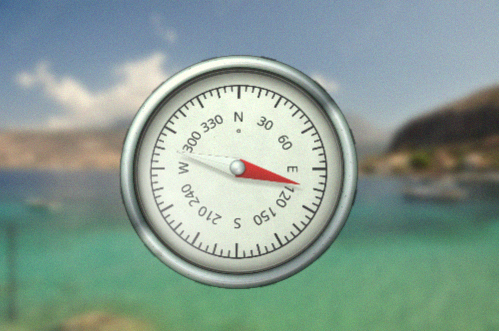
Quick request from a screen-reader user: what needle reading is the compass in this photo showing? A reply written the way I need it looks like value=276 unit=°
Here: value=105 unit=°
